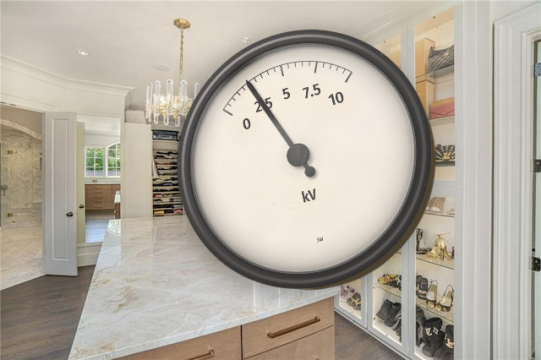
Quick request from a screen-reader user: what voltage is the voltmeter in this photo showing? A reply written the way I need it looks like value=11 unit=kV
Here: value=2.5 unit=kV
